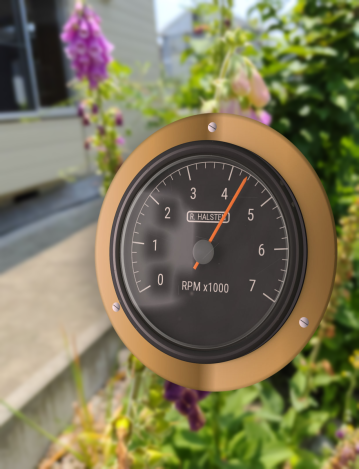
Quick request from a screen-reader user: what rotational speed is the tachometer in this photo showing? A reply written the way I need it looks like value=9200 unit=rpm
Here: value=4400 unit=rpm
